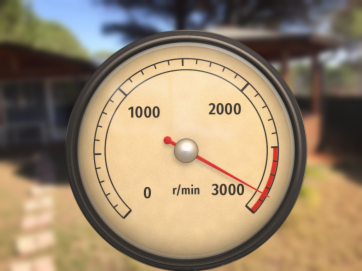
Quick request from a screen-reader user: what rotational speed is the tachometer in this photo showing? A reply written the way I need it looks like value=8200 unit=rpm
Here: value=2850 unit=rpm
